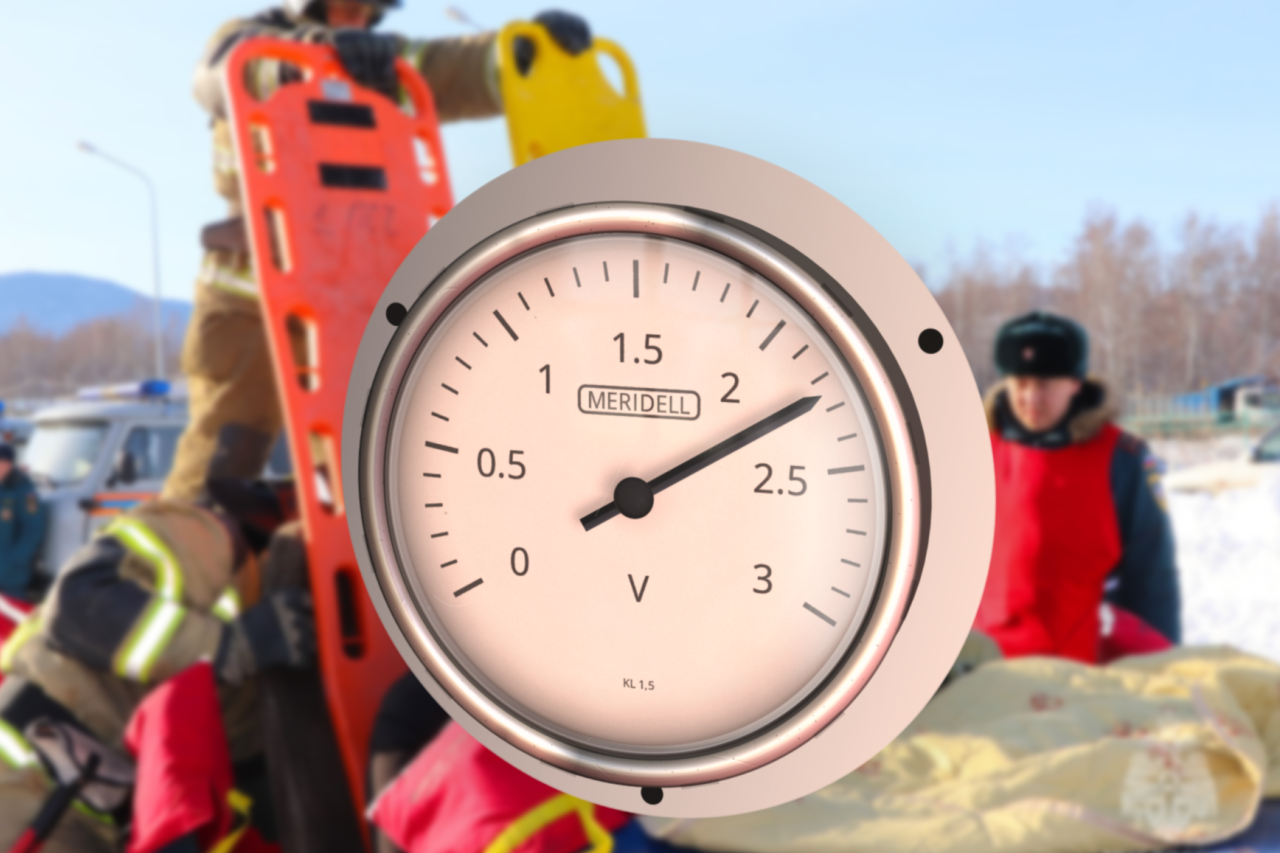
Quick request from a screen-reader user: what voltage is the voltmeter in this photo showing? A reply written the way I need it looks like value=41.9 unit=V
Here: value=2.25 unit=V
